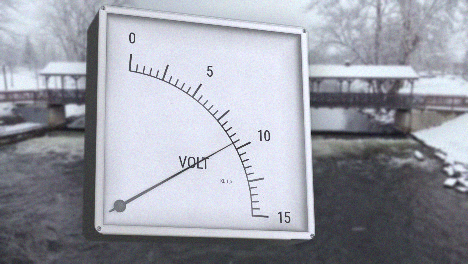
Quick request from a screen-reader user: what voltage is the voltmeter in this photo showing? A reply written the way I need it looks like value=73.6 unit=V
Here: value=9.5 unit=V
